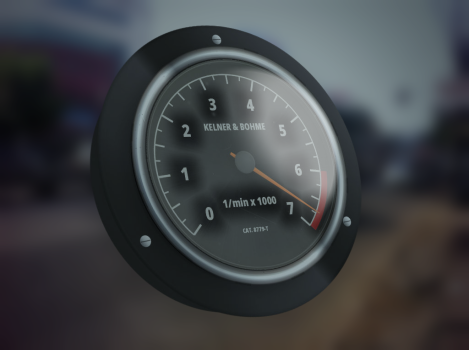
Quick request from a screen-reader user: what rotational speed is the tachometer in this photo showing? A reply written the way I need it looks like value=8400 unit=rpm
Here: value=6750 unit=rpm
